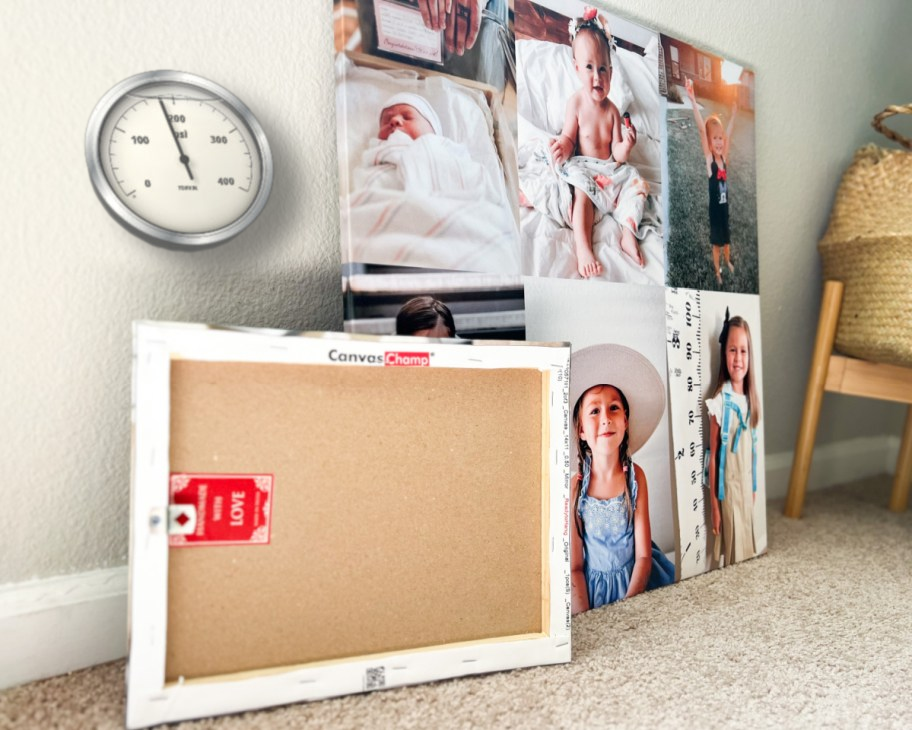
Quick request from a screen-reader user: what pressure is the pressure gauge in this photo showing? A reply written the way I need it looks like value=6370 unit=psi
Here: value=180 unit=psi
